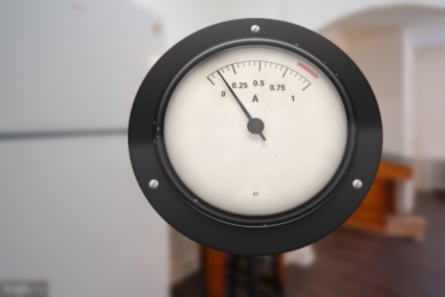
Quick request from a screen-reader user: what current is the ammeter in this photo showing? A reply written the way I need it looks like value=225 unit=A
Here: value=0.1 unit=A
